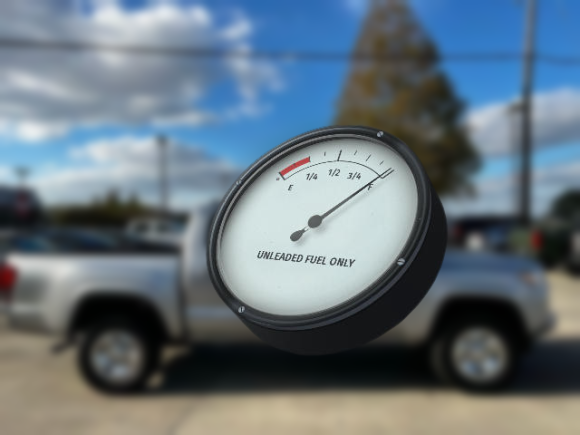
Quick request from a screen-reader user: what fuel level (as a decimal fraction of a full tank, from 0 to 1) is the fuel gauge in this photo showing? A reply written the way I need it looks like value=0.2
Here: value=1
